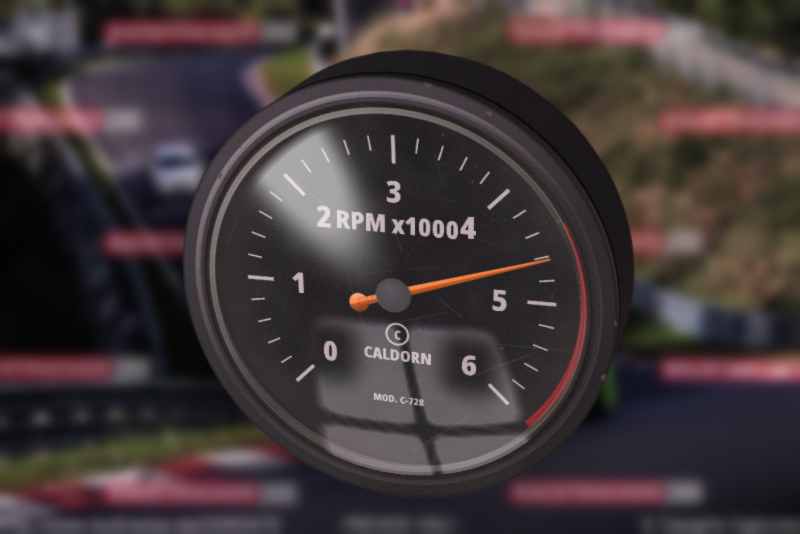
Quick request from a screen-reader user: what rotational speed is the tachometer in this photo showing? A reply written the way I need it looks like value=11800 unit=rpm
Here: value=4600 unit=rpm
